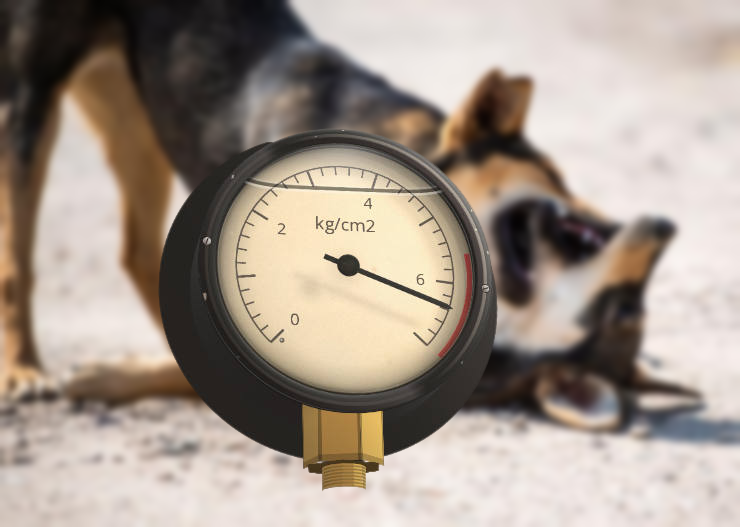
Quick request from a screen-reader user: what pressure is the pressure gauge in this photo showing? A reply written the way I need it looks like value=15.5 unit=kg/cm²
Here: value=6.4 unit=kg/cm²
